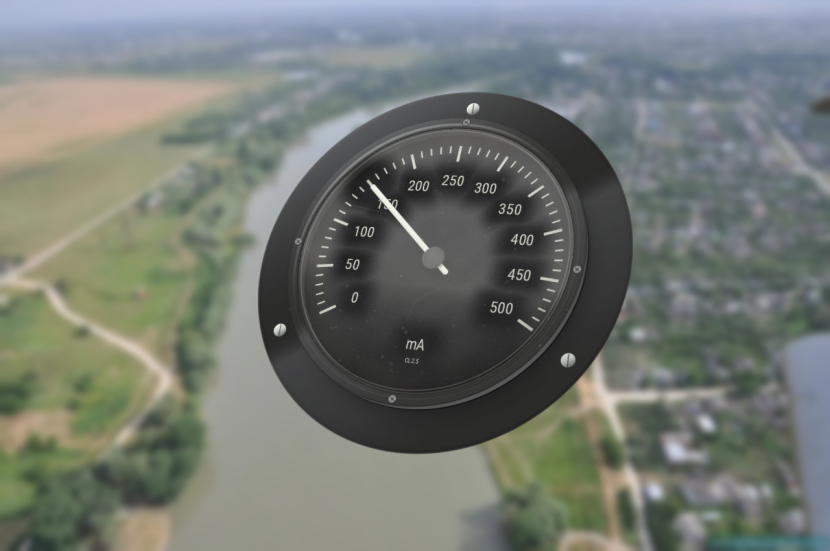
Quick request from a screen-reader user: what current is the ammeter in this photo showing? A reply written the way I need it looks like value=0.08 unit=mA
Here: value=150 unit=mA
